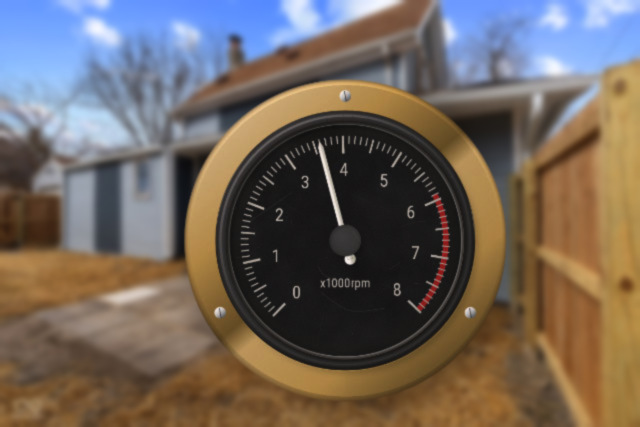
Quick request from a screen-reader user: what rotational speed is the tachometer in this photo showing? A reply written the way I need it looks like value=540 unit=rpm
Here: value=3600 unit=rpm
